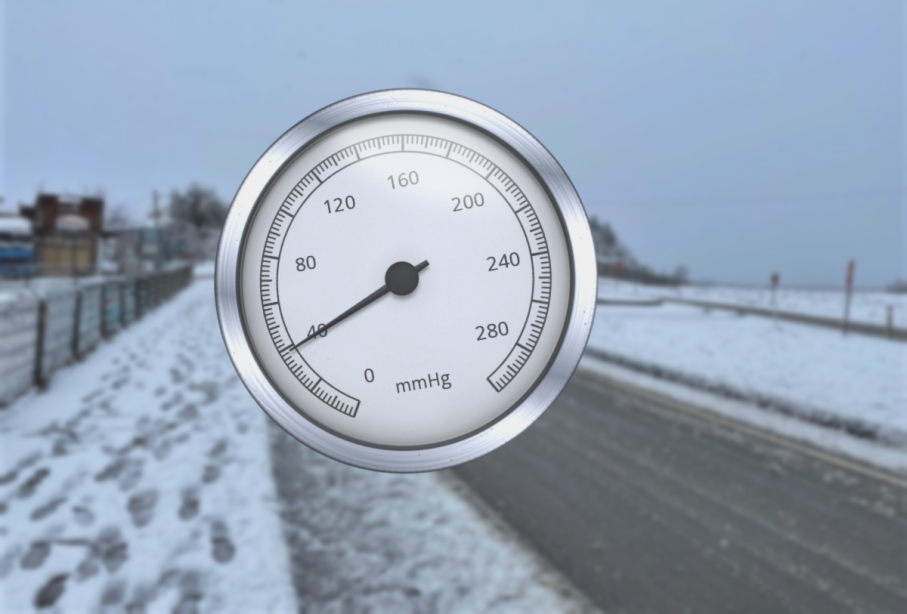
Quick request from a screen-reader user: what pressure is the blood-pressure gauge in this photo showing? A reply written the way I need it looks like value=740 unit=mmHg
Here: value=38 unit=mmHg
